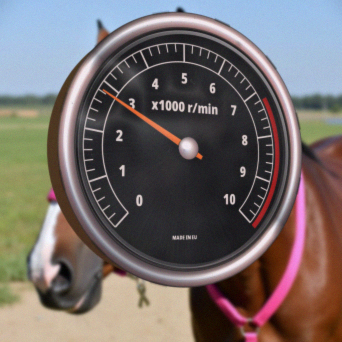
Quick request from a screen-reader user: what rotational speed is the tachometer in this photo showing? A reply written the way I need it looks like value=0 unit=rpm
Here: value=2800 unit=rpm
